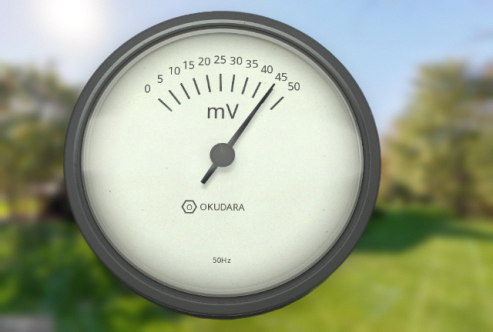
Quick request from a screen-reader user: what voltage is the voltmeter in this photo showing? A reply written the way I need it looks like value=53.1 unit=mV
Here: value=45 unit=mV
